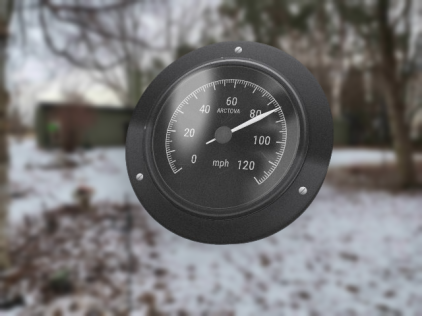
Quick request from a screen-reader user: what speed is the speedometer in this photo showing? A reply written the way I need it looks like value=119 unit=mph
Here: value=85 unit=mph
